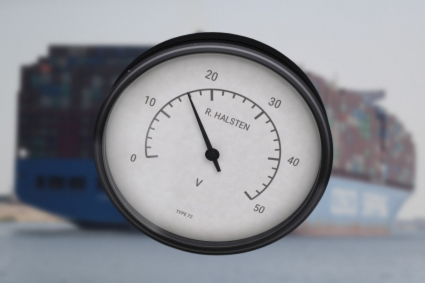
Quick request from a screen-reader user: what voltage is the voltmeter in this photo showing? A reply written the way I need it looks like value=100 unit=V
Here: value=16 unit=V
